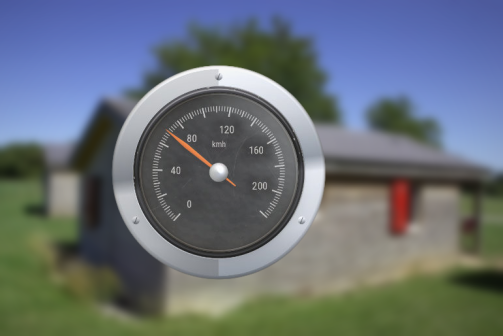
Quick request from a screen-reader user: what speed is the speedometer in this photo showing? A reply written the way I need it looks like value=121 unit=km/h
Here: value=70 unit=km/h
